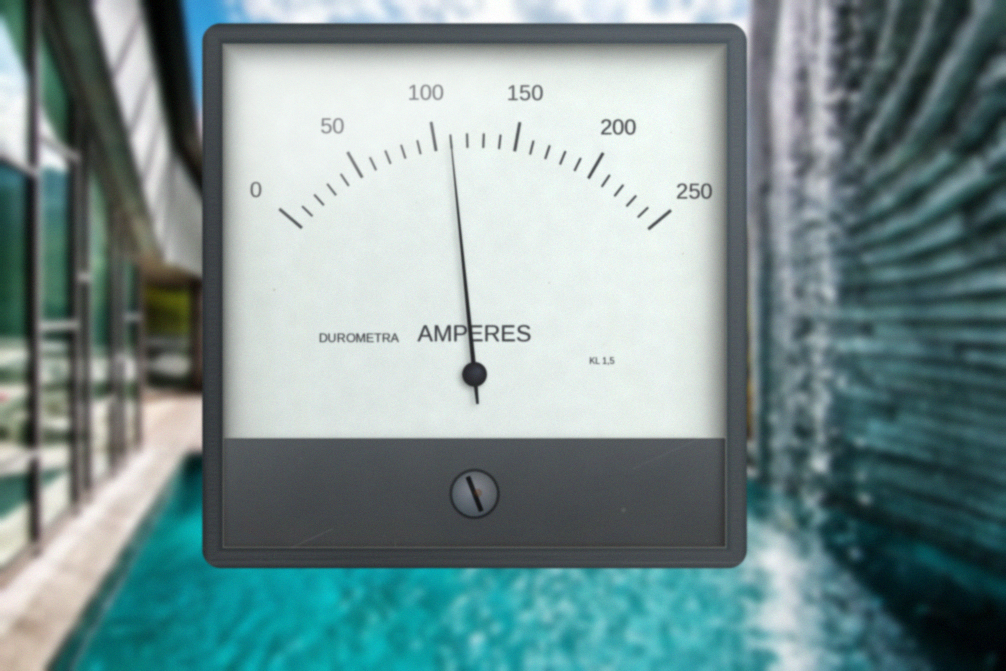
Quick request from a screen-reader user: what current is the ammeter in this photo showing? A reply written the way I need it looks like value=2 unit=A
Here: value=110 unit=A
